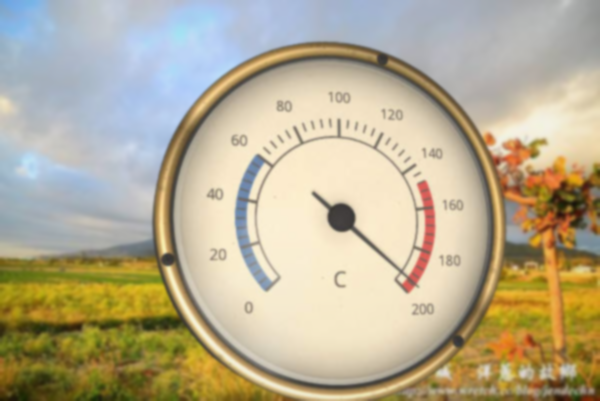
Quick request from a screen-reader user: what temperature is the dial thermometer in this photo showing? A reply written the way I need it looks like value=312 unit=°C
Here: value=196 unit=°C
